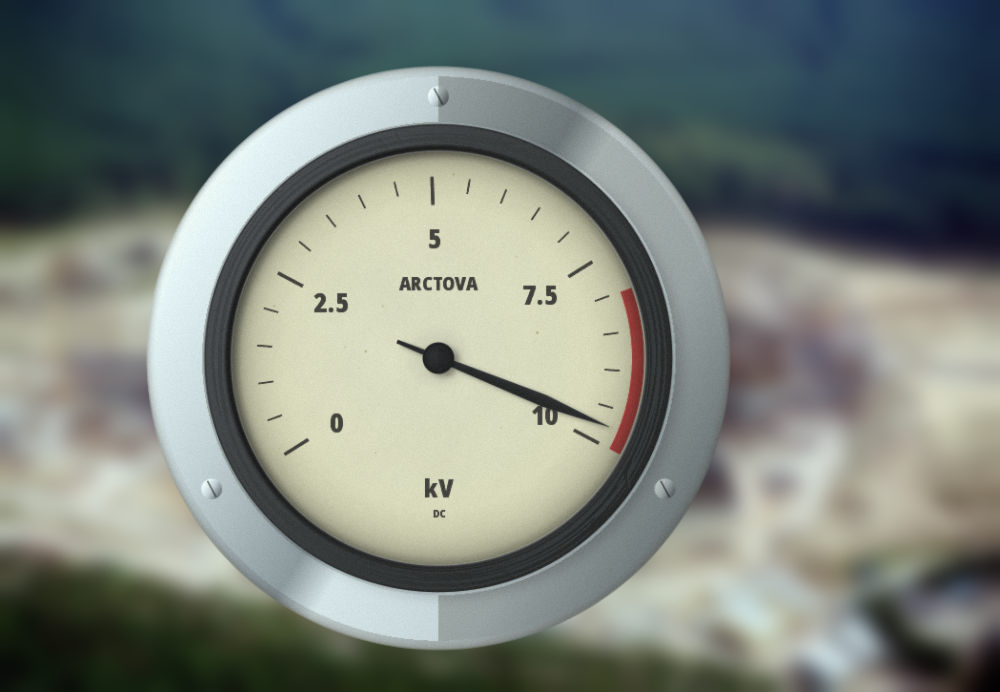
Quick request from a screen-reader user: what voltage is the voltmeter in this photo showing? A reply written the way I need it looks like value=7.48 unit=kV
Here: value=9.75 unit=kV
